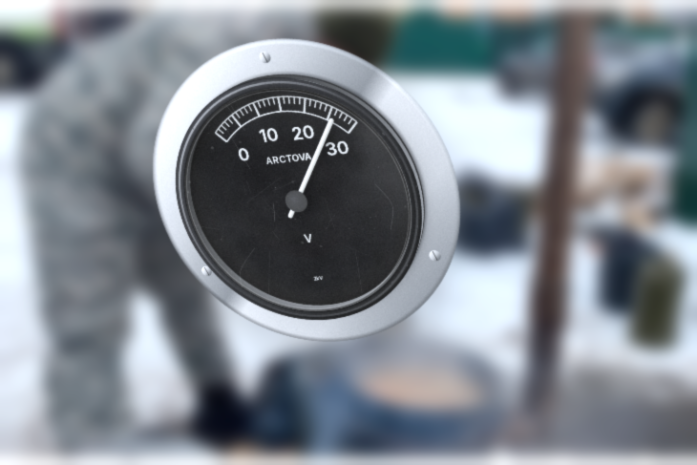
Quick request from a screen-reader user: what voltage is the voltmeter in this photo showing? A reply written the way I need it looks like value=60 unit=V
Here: value=26 unit=V
